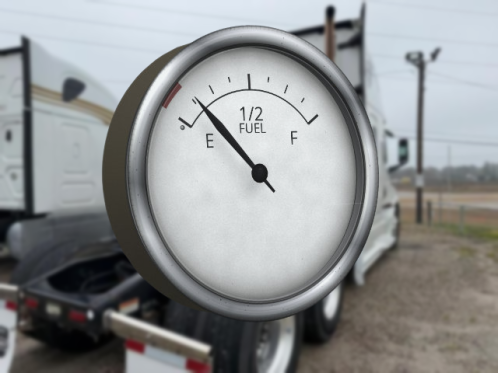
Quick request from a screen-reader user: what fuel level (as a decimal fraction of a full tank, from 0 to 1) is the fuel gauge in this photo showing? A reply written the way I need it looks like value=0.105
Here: value=0.125
